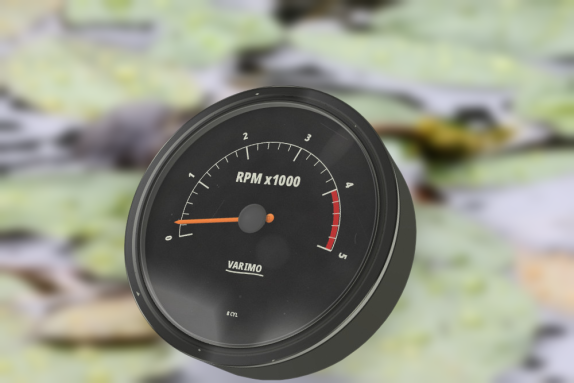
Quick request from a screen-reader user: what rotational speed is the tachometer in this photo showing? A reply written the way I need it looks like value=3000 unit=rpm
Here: value=200 unit=rpm
